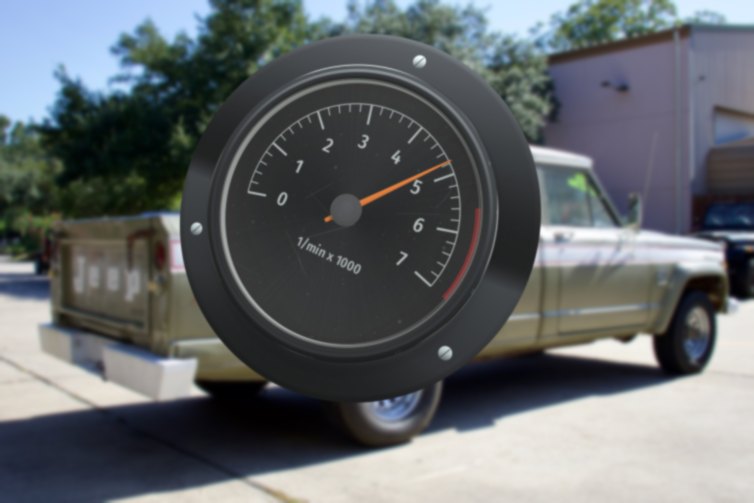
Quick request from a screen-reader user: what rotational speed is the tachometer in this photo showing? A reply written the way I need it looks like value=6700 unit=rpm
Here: value=4800 unit=rpm
